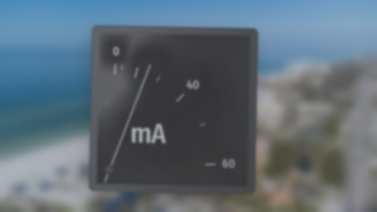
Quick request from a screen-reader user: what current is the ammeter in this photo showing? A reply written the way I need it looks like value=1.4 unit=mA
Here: value=25 unit=mA
